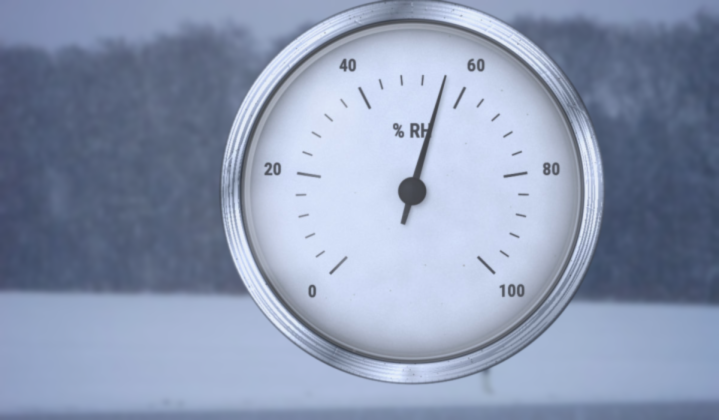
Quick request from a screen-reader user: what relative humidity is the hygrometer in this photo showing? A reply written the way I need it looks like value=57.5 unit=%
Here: value=56 unit=%
